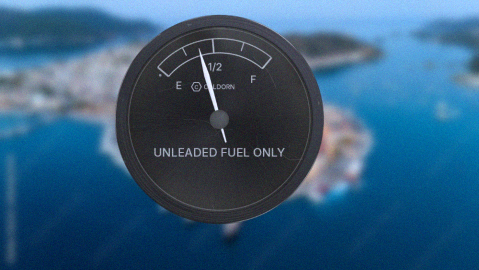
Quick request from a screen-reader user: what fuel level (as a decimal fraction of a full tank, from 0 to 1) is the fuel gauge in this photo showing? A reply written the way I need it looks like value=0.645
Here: value=0.375
